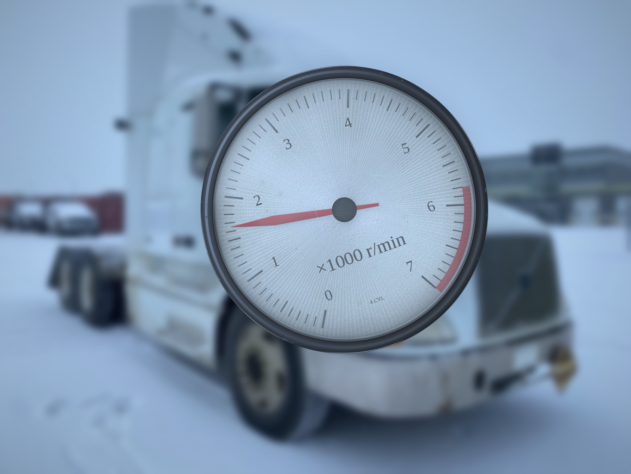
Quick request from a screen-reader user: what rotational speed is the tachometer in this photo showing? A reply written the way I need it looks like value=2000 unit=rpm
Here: value=1650 unit=rpm
